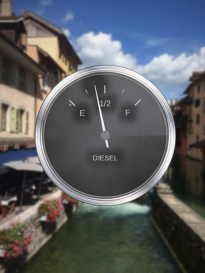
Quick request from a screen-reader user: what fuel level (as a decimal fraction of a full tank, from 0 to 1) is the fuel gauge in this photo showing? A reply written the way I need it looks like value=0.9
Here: value=0.375
